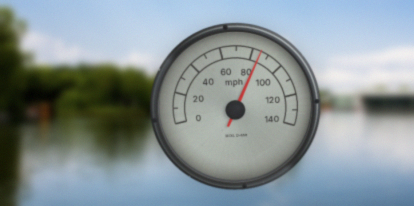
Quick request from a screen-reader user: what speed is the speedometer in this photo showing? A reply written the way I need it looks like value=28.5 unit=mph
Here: value=85 unit=mph
